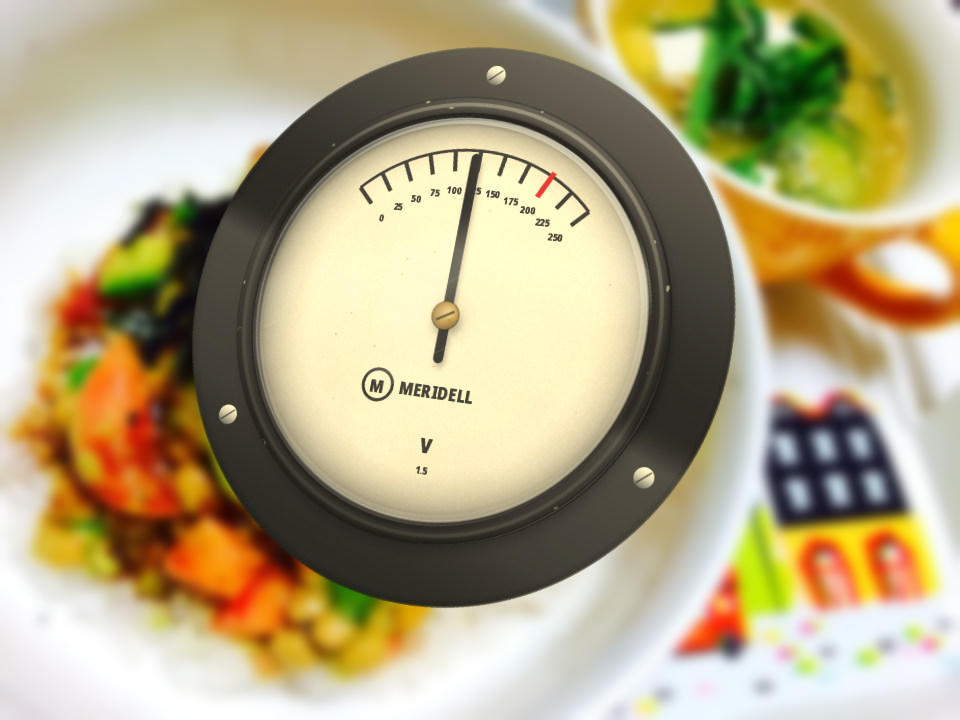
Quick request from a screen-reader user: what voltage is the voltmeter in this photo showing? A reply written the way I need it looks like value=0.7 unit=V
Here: value=125 unit=V
